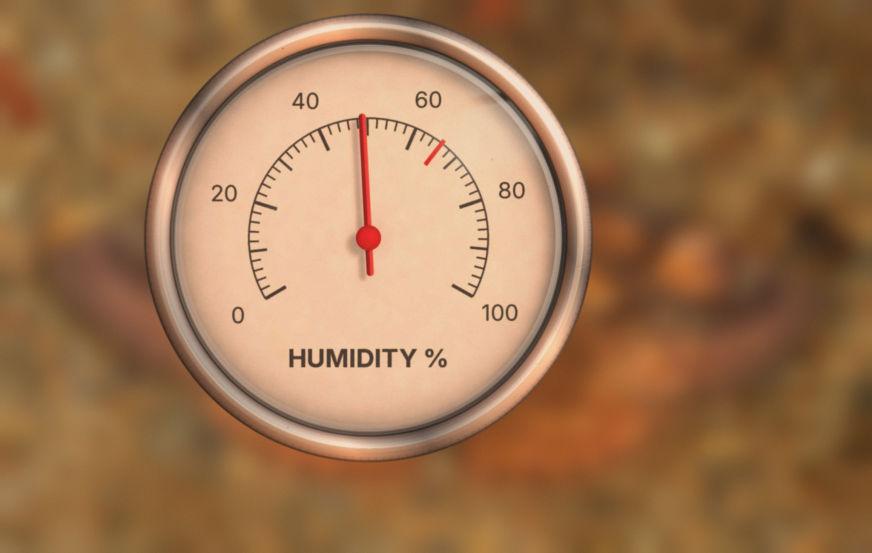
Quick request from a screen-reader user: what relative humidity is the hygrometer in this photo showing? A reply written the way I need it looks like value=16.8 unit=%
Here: value=49 unit=%
